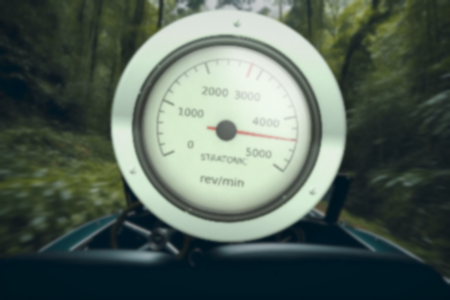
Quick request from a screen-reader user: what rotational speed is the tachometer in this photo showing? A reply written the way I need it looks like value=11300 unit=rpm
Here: value=4400 unit=rpm
